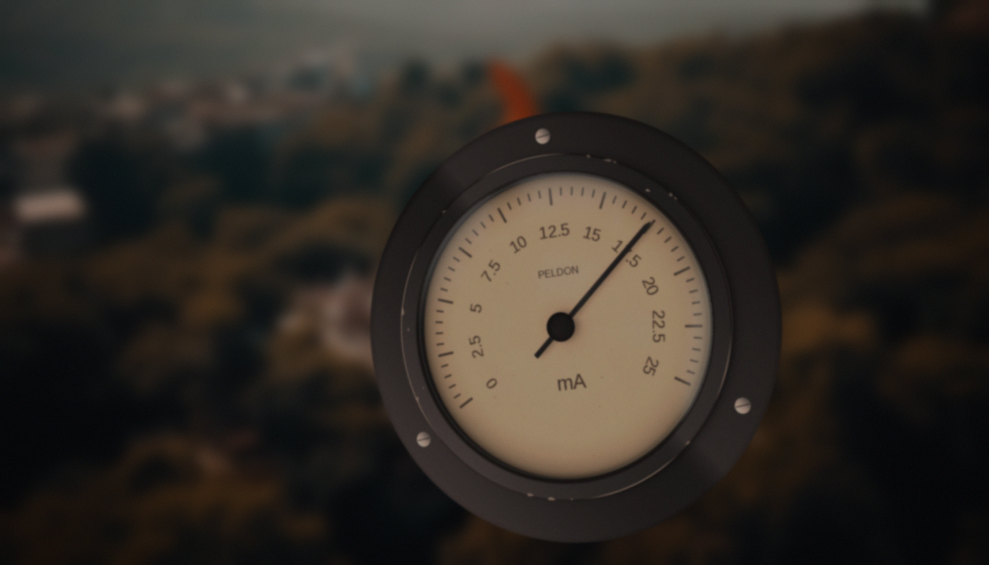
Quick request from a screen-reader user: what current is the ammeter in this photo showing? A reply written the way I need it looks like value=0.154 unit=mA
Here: value=17.5 unit=mA
